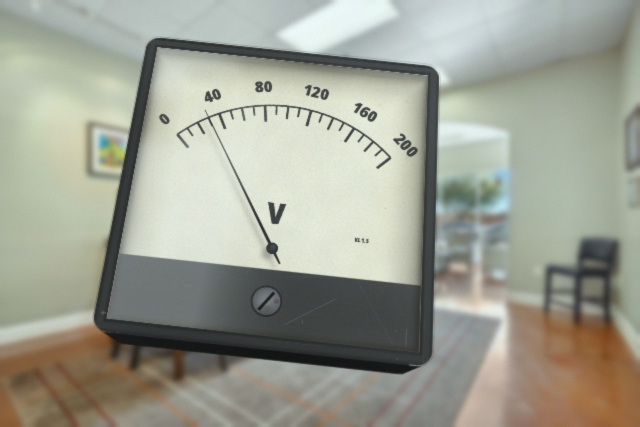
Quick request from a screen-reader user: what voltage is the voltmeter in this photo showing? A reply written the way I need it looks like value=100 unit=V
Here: value=30 unit=V
